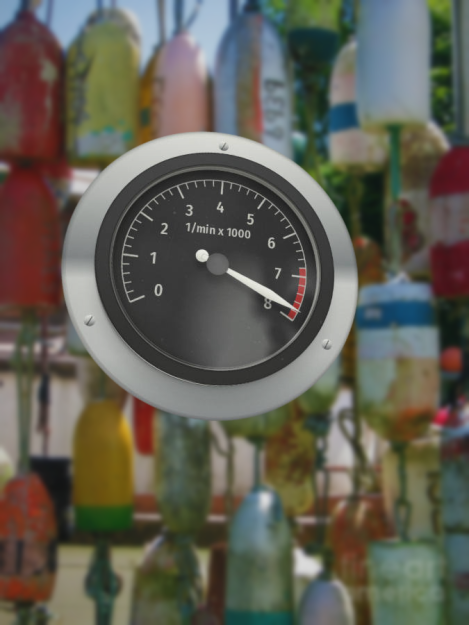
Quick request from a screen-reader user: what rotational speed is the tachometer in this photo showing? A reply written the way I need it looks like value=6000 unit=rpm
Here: value=7800 unit=rpm
